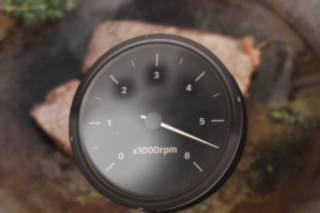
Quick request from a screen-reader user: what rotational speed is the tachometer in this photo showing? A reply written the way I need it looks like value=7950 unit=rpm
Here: value=5500 unit=rpm
